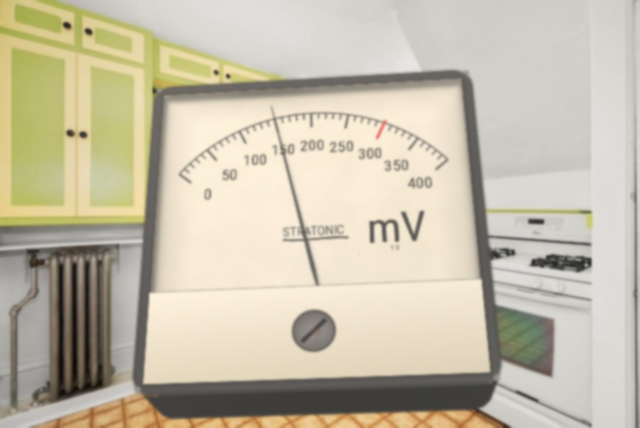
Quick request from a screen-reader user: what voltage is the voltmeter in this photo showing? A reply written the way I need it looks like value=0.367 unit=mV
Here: value=150 unit=mV
